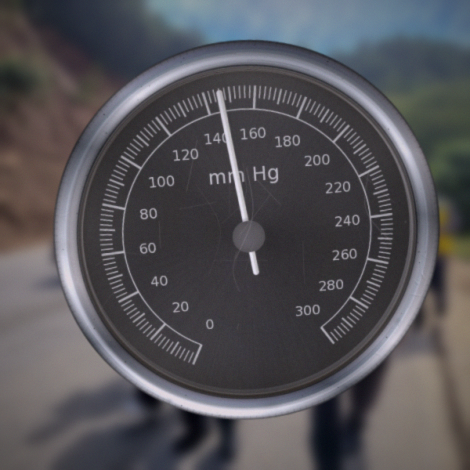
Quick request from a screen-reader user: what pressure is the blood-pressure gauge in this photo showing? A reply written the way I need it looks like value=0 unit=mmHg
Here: value=146 unit=mmHg
